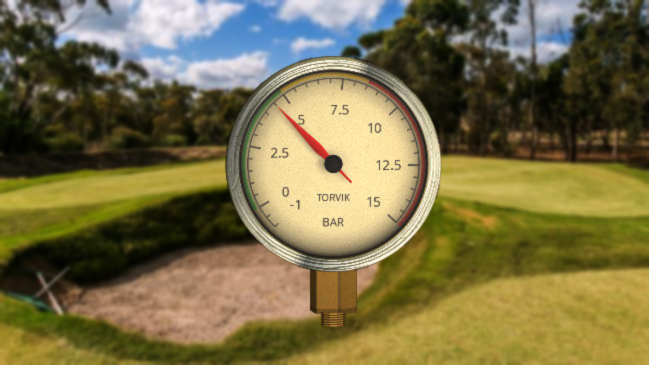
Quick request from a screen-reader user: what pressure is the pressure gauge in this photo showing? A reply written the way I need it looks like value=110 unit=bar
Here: value=4.5 unit=bar
